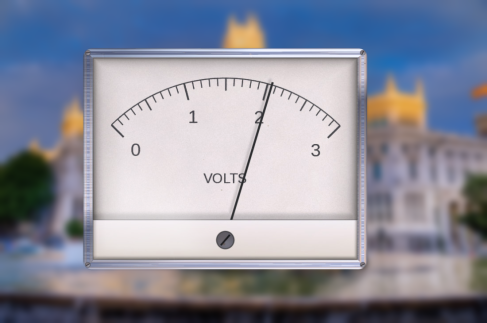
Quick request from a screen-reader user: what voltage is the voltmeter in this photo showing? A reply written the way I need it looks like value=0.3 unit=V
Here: value=2.05 unit=V
